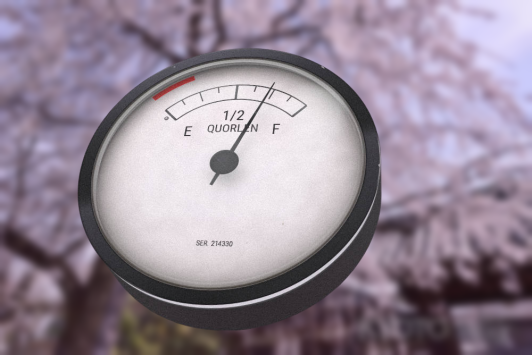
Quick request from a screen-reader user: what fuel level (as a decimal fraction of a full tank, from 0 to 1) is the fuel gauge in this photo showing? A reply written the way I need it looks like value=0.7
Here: value=0.75
